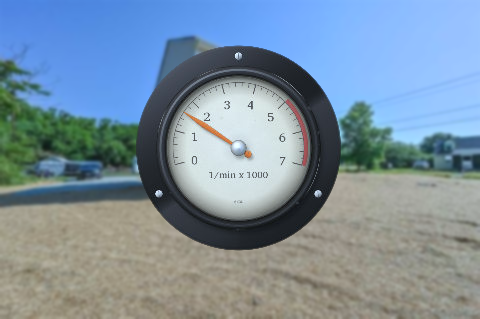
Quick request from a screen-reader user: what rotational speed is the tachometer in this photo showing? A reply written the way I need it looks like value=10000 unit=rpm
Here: value=1600 unit=rpm
